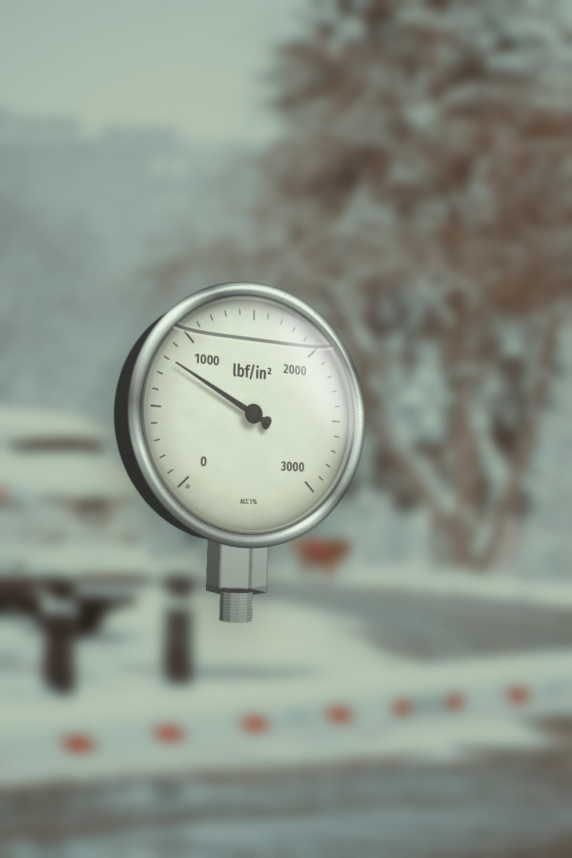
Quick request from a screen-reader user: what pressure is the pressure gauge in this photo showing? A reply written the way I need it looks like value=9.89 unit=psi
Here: value=800 unit=psi
